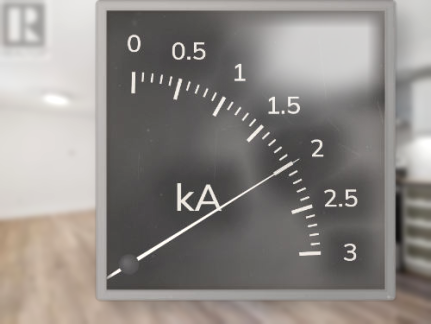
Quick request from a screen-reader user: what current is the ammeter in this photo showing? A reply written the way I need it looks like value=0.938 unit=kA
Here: value=2 unit=kA
